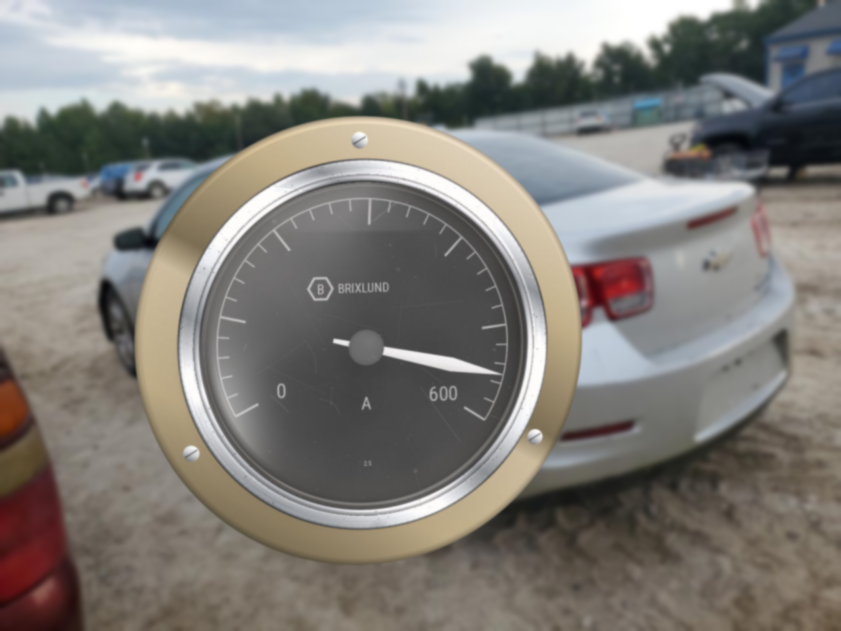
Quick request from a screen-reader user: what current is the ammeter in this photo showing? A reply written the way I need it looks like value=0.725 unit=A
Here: value=550 unit=A
